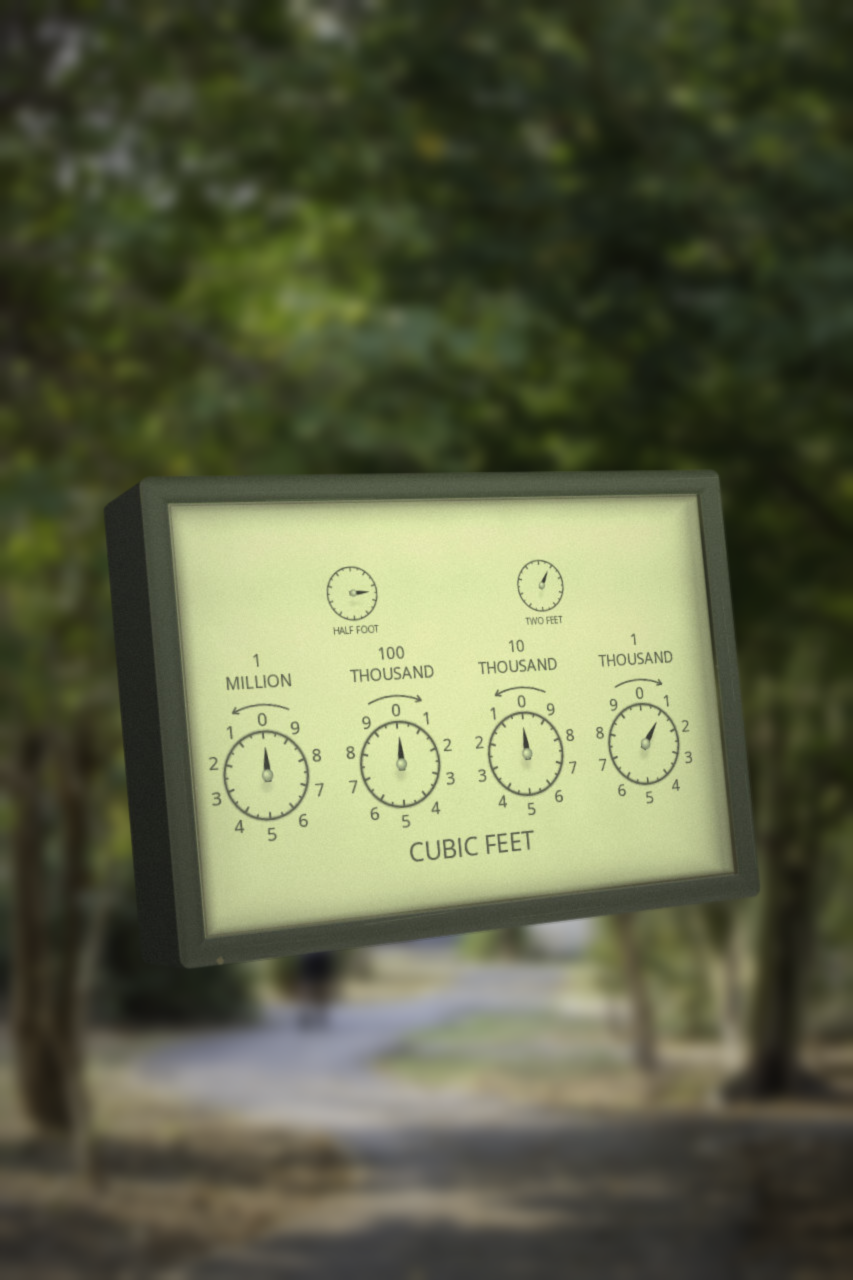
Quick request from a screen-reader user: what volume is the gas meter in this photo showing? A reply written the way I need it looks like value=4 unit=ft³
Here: value=100 unit=ft³
